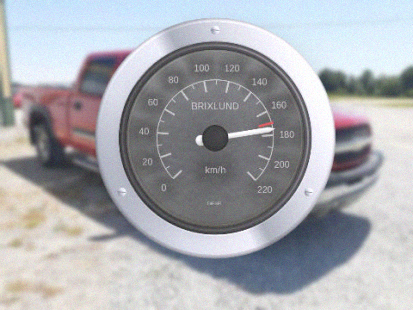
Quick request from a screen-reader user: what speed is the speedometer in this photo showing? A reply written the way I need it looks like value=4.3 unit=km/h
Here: value=175 unit=km/h
